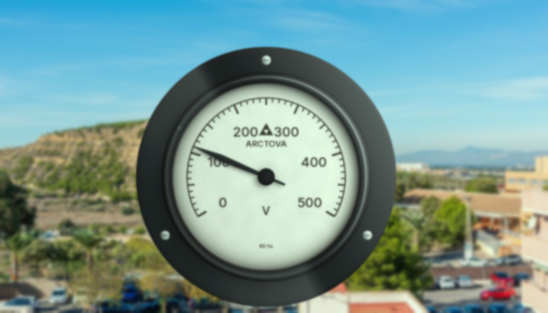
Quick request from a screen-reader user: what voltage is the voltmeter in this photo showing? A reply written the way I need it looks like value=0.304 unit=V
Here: value=110 unit=V
